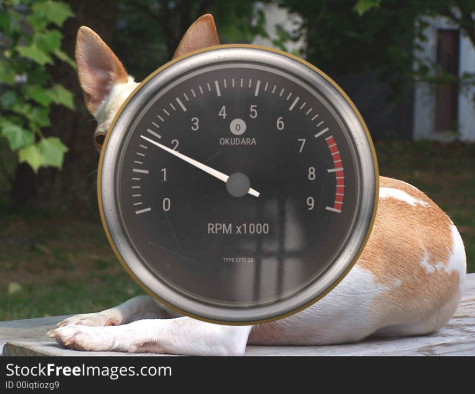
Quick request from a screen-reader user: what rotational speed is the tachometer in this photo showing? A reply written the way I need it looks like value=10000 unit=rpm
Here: value=1800 unit=rpm
